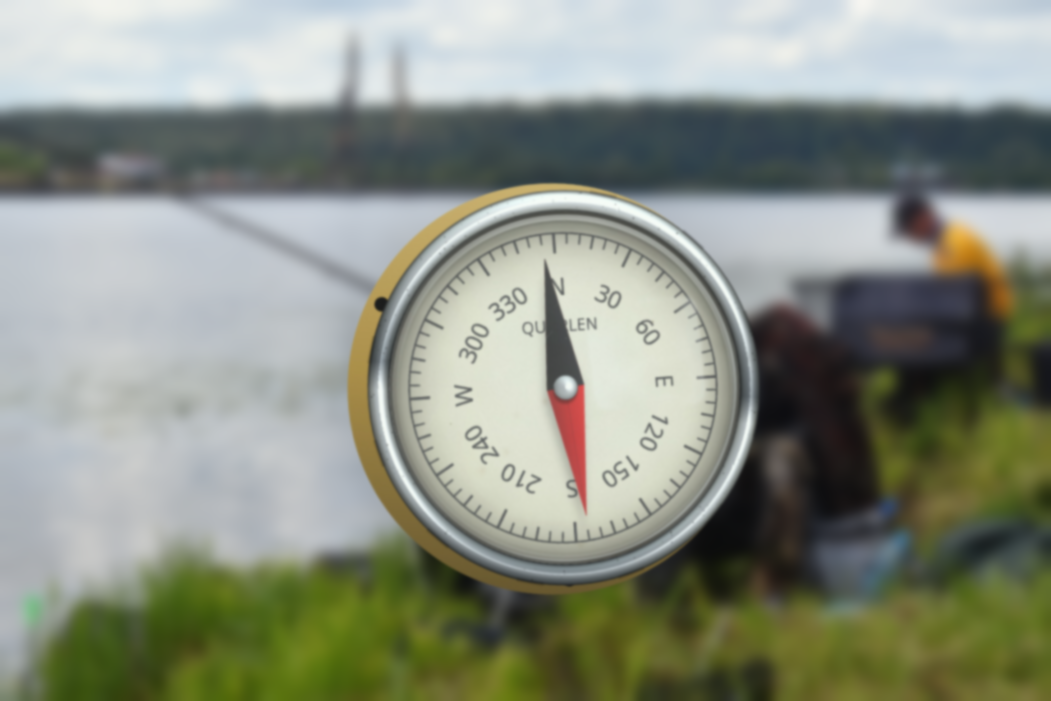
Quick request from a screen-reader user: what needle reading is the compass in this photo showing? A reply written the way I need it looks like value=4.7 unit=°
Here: value=175 unit=°
